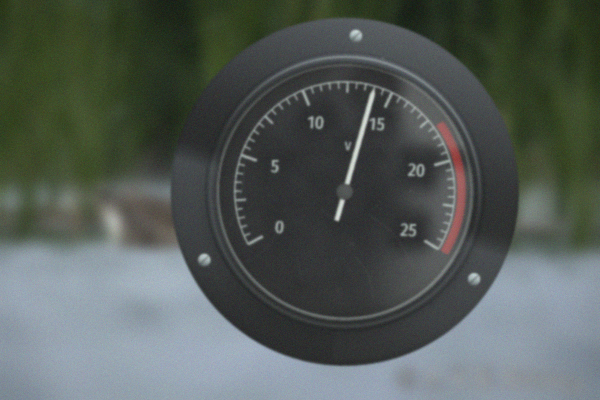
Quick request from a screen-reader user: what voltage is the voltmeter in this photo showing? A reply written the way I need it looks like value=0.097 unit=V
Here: value=14 unit=V
